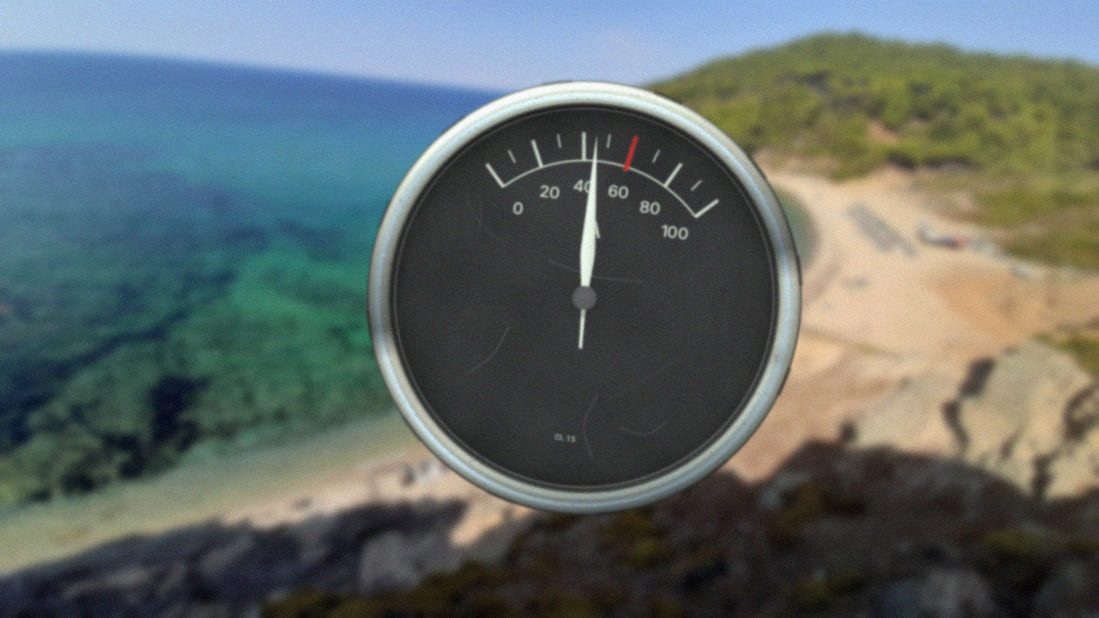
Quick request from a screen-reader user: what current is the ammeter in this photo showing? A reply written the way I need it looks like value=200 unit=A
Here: value=45 unit=A
